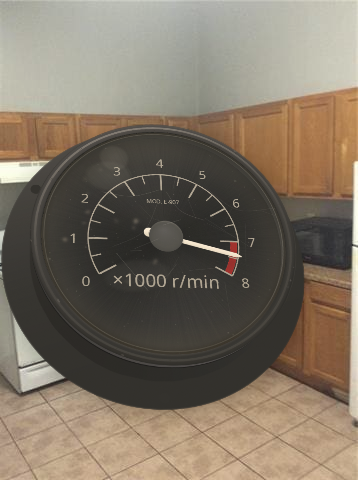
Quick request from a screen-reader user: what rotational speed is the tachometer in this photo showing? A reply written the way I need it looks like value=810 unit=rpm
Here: value=7500 unit=rpm
